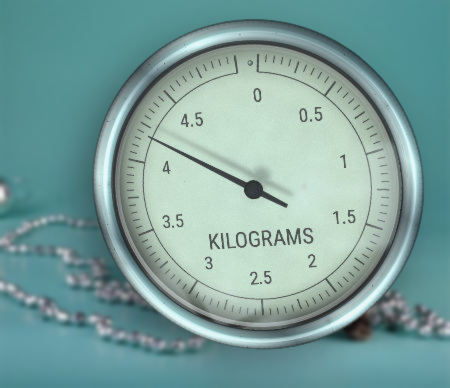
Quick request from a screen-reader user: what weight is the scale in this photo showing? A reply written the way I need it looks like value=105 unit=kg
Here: value=4.2 unit=kg
